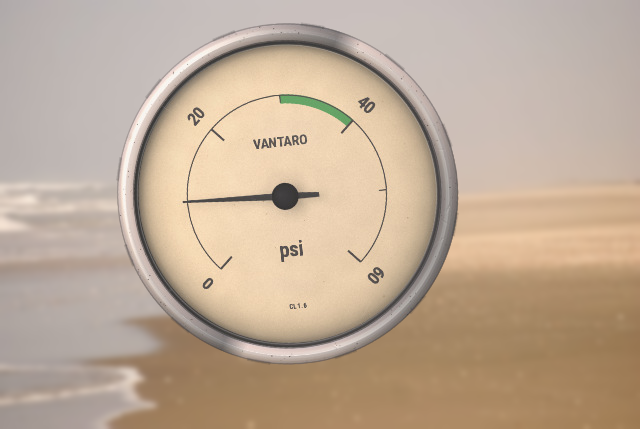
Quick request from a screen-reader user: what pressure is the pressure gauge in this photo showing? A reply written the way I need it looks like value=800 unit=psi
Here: value=10 unit=psi
